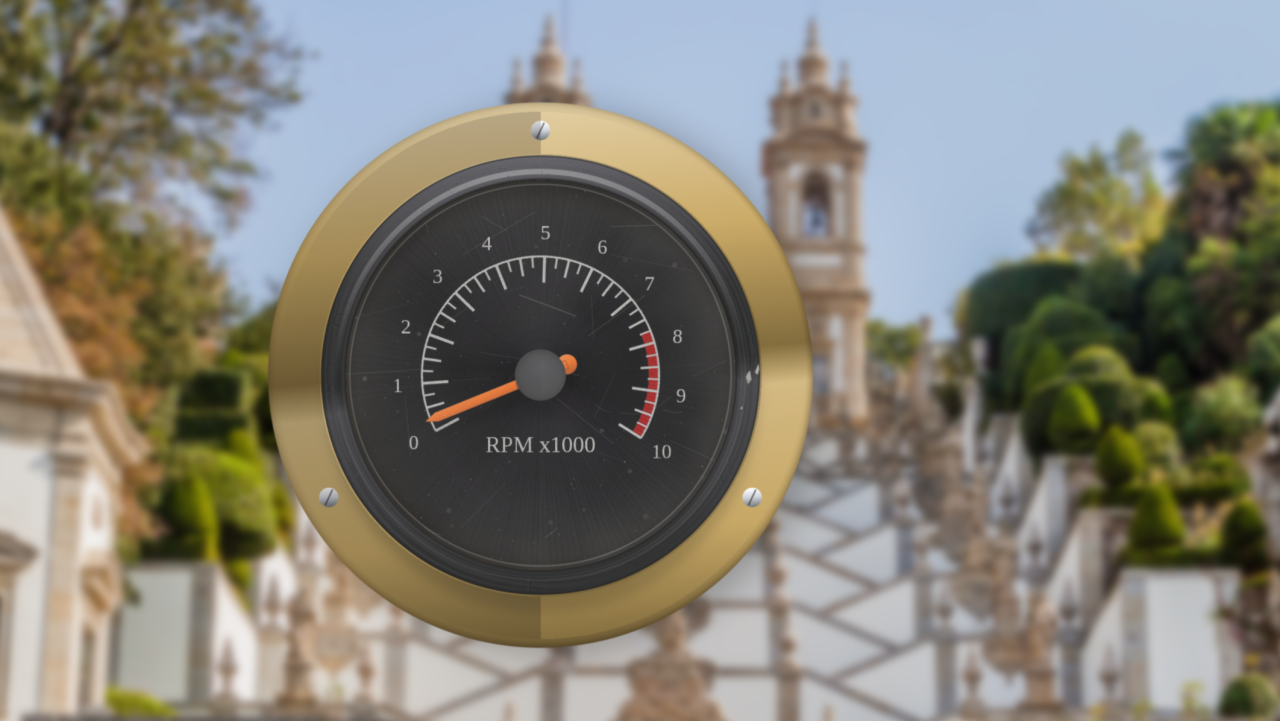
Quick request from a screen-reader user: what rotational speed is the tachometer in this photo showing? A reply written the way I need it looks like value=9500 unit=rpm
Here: value=250 unit=rpm
